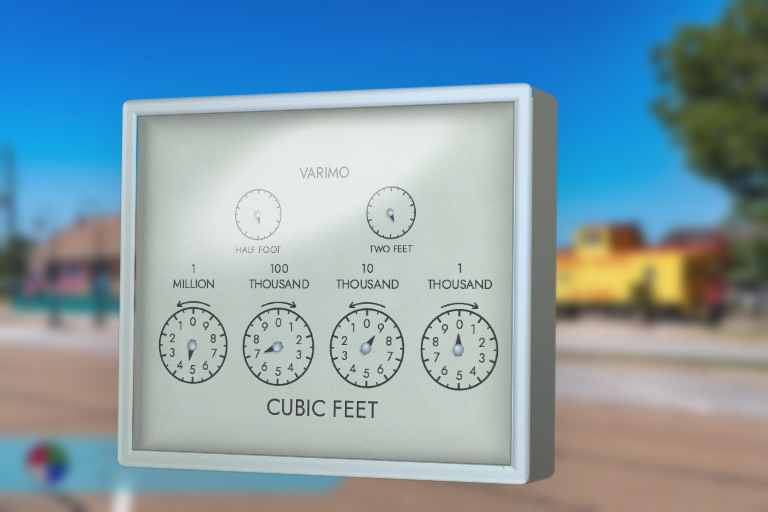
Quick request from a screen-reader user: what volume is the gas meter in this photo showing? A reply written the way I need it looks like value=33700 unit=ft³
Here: value=469000 unit=ft³
